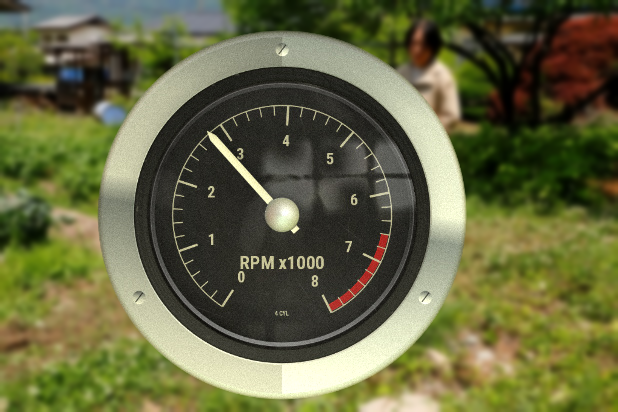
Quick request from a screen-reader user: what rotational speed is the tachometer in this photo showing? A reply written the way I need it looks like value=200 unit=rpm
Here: value=2800 unit=rpm
